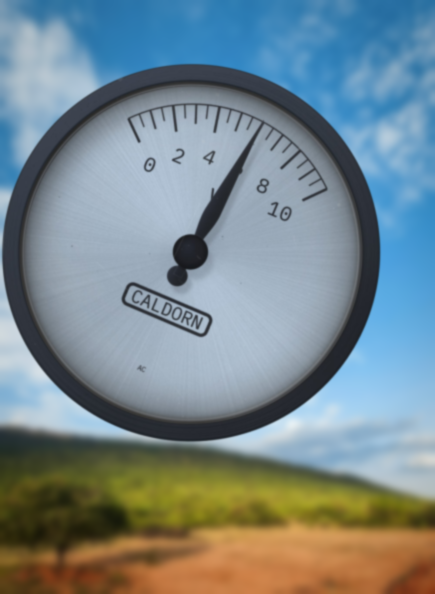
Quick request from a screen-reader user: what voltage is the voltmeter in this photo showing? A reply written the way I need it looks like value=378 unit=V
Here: value=6 unit=V
